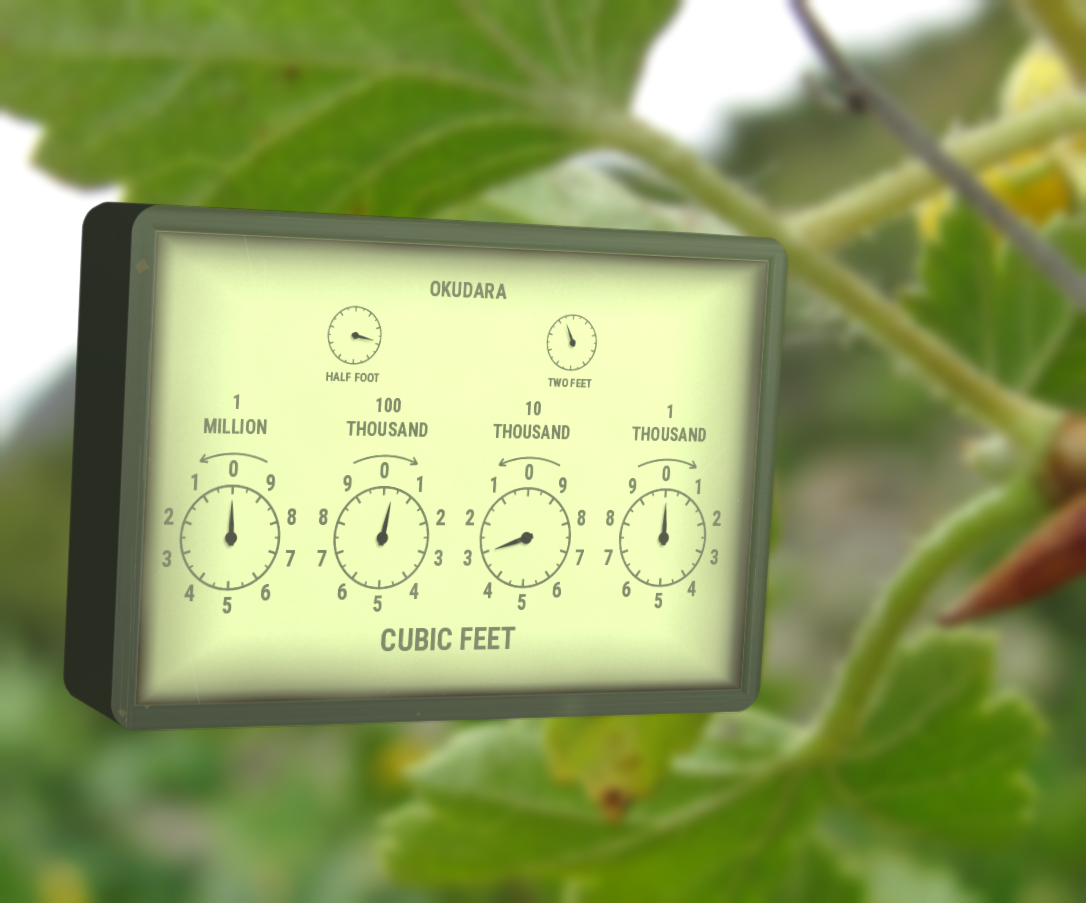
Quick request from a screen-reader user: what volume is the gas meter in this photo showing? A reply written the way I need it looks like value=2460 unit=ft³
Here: value=3000 unit=ft³
